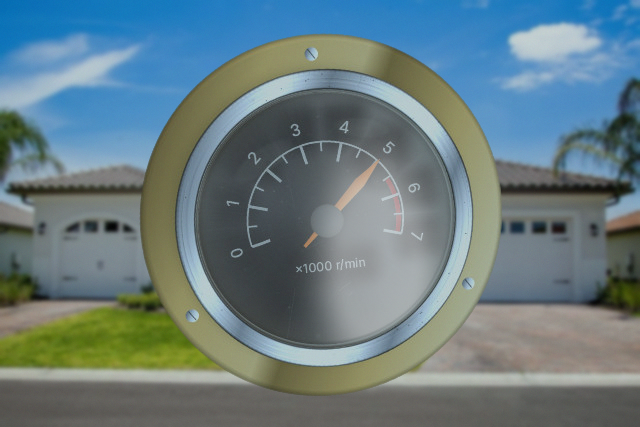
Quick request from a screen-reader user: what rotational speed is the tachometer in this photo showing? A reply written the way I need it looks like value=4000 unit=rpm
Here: value=5000 unit=rpm
